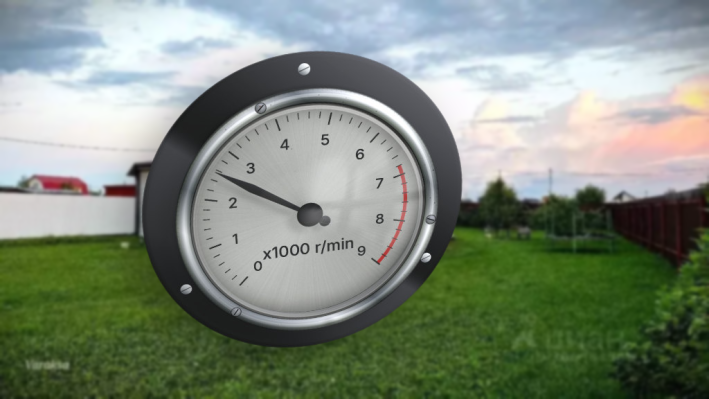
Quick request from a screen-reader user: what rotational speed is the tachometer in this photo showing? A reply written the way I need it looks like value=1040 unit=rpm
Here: value=2600 unit=rpm
